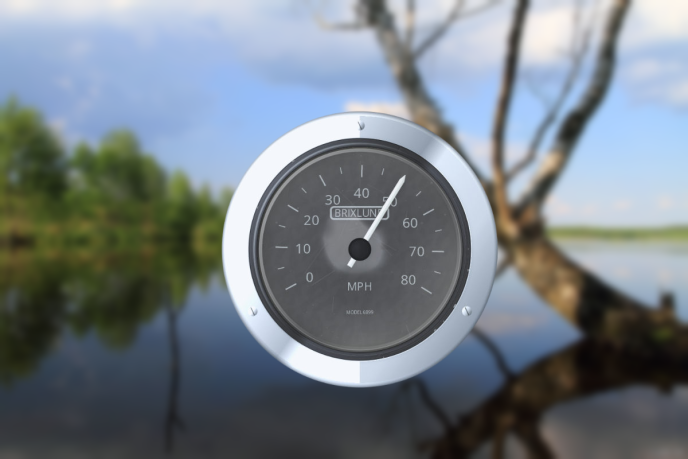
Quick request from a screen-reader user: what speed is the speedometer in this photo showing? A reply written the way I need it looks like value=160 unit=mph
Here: value=50 unit=mph
